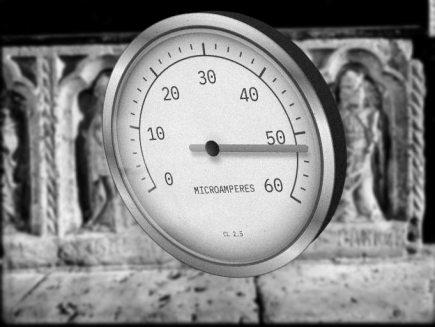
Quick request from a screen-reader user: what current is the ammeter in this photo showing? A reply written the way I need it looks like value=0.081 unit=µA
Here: value=52 unit=µA
